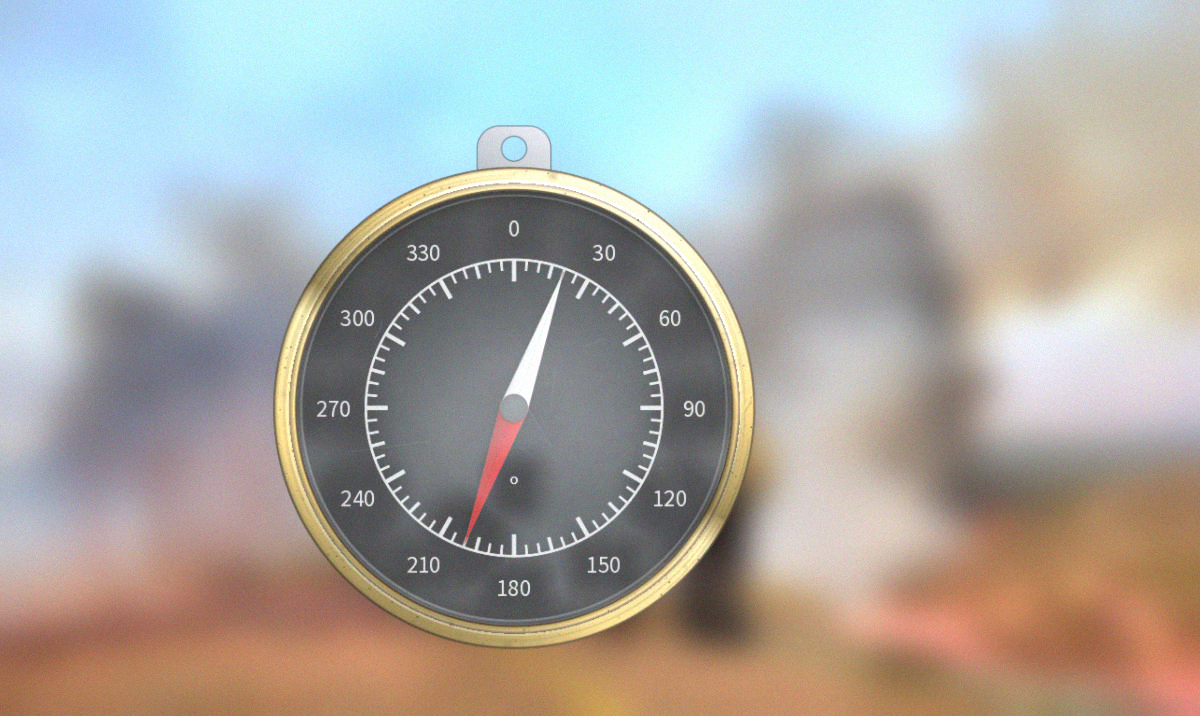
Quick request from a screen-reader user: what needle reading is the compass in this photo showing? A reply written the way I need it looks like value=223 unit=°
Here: value=200 unit=°
